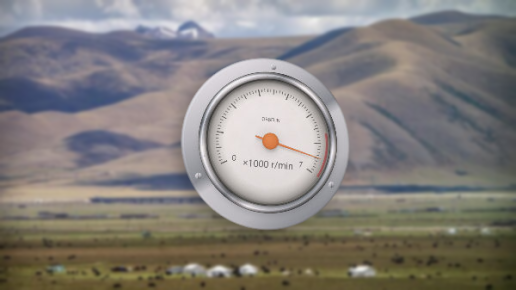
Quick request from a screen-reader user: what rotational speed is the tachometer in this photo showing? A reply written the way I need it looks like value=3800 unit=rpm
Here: value=6500 unit=rpm
